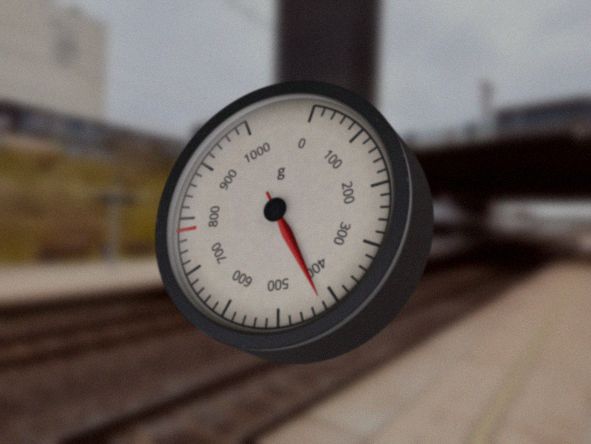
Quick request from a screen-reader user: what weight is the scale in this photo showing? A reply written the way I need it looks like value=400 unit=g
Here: value=420 unit=g
